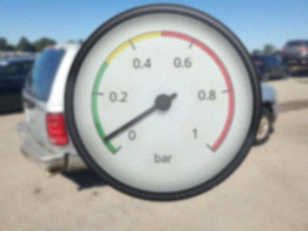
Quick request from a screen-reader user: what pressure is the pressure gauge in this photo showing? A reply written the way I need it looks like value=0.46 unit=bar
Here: value=0.05 unit=bar
